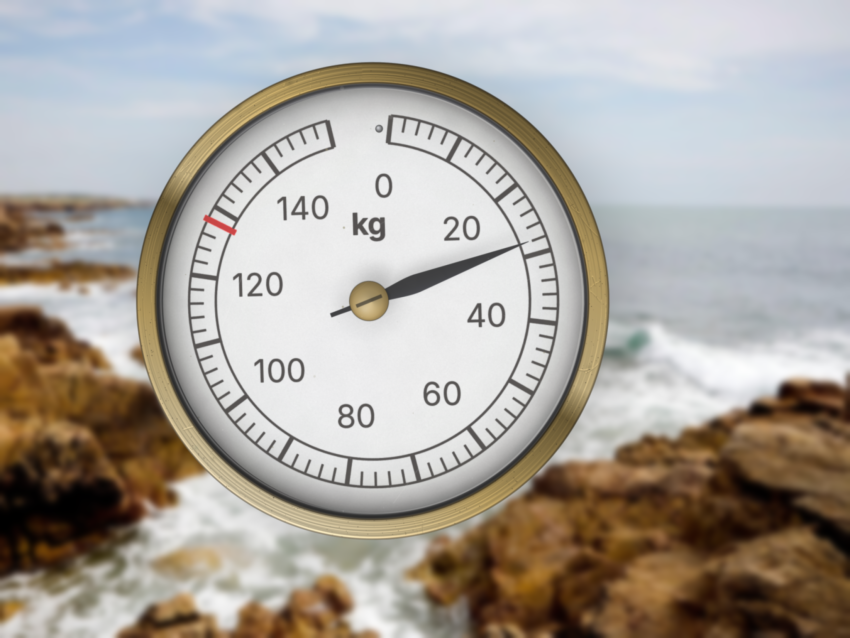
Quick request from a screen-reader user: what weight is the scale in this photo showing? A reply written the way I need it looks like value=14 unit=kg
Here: value=28 unit=kg
